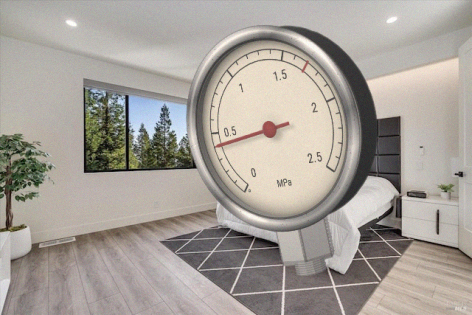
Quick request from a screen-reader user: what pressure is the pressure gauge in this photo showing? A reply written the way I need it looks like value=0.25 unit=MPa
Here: value=0.4 unit=MPa
